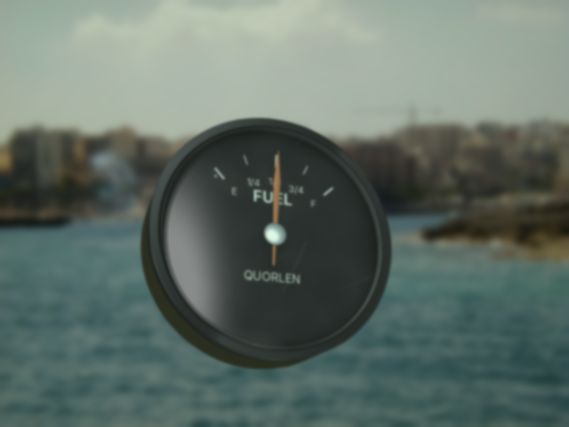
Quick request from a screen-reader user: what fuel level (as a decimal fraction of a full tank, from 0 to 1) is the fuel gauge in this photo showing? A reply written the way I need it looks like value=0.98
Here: value=0.5
